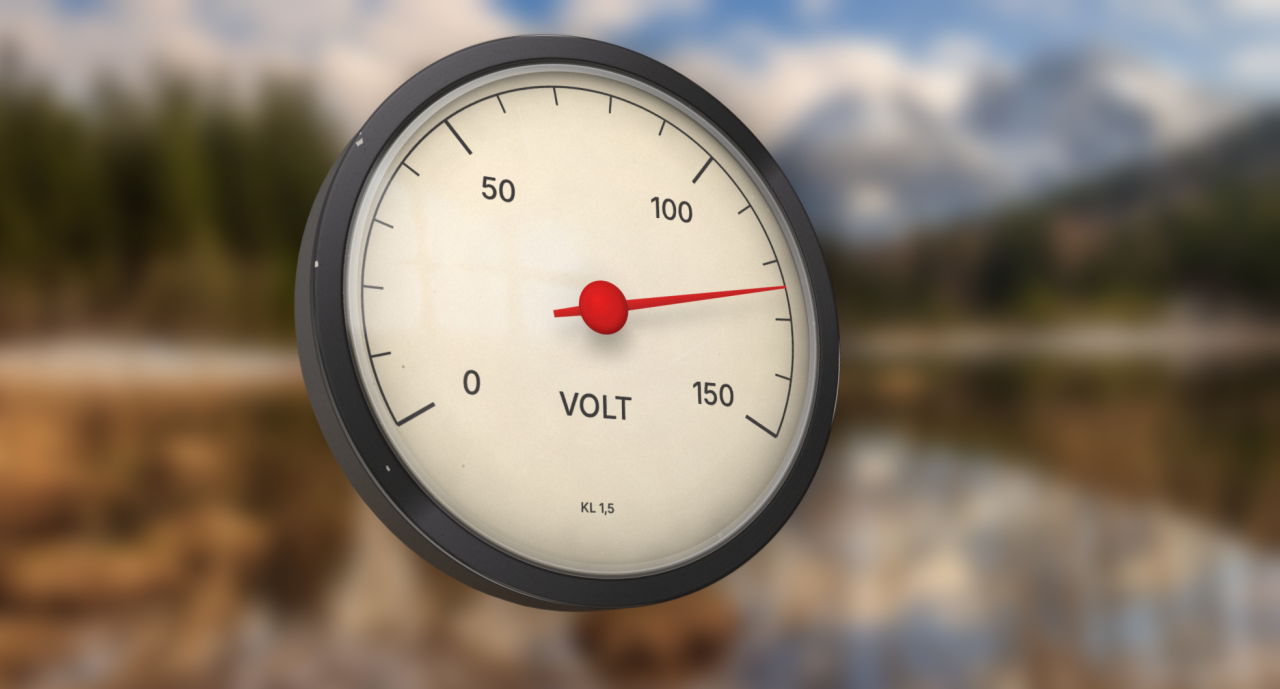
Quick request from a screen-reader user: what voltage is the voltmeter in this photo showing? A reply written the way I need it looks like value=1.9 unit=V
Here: value=125 unit=V
